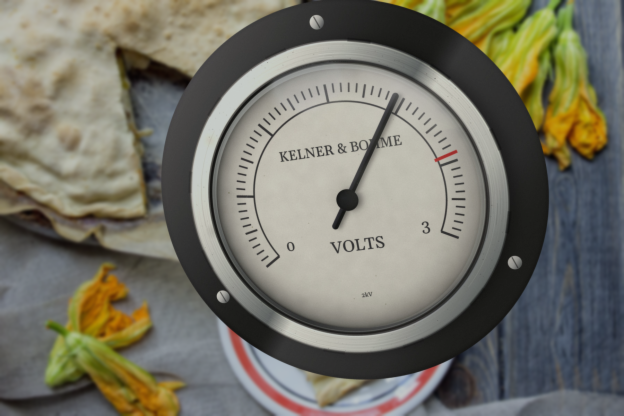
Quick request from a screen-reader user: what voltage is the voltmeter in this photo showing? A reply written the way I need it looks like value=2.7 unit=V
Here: value=1.95 unit=V
